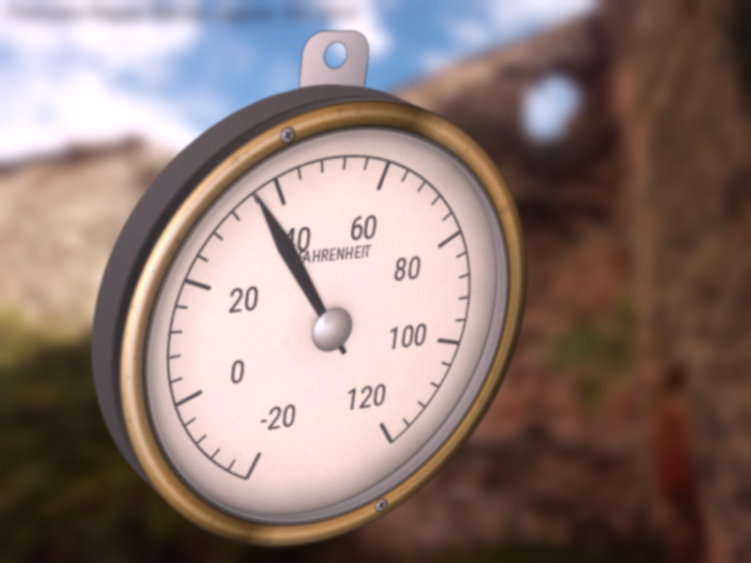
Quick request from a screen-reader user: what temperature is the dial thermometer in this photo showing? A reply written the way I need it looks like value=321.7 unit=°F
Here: value=36 unit=°F
